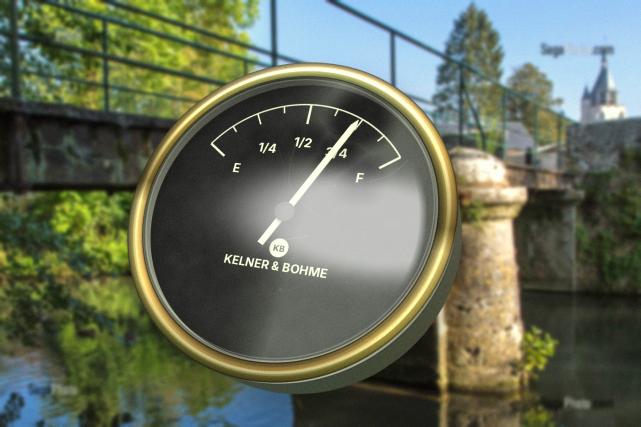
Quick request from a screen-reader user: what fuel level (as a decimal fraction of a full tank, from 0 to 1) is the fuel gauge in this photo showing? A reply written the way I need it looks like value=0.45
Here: value=0.75
